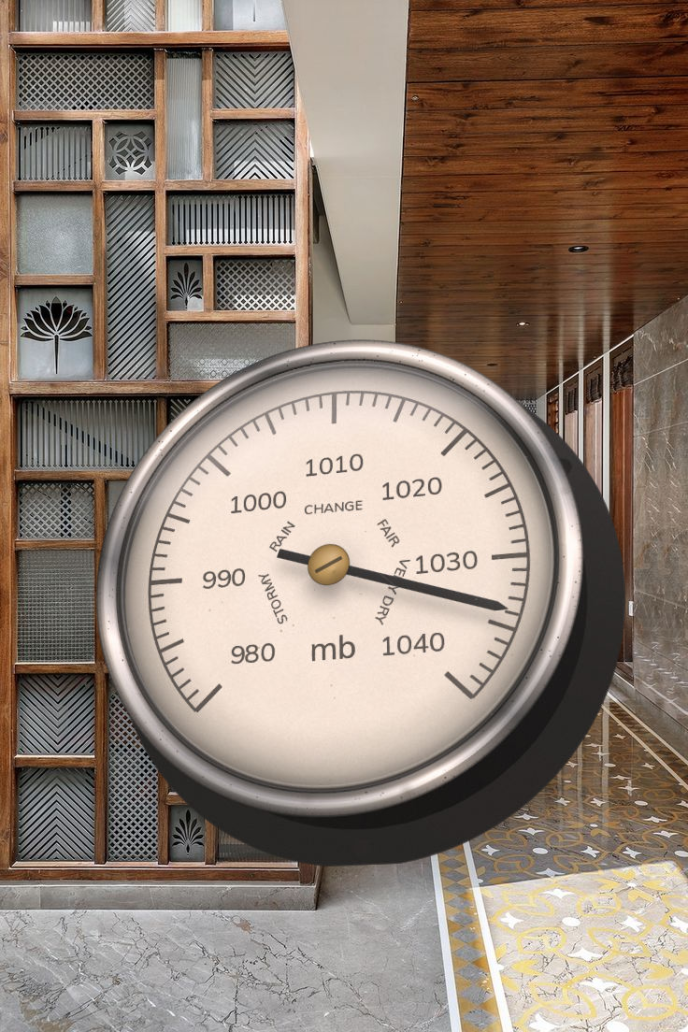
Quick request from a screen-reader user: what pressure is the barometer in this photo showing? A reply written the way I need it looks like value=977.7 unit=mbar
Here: value=1034 unit=mbar
